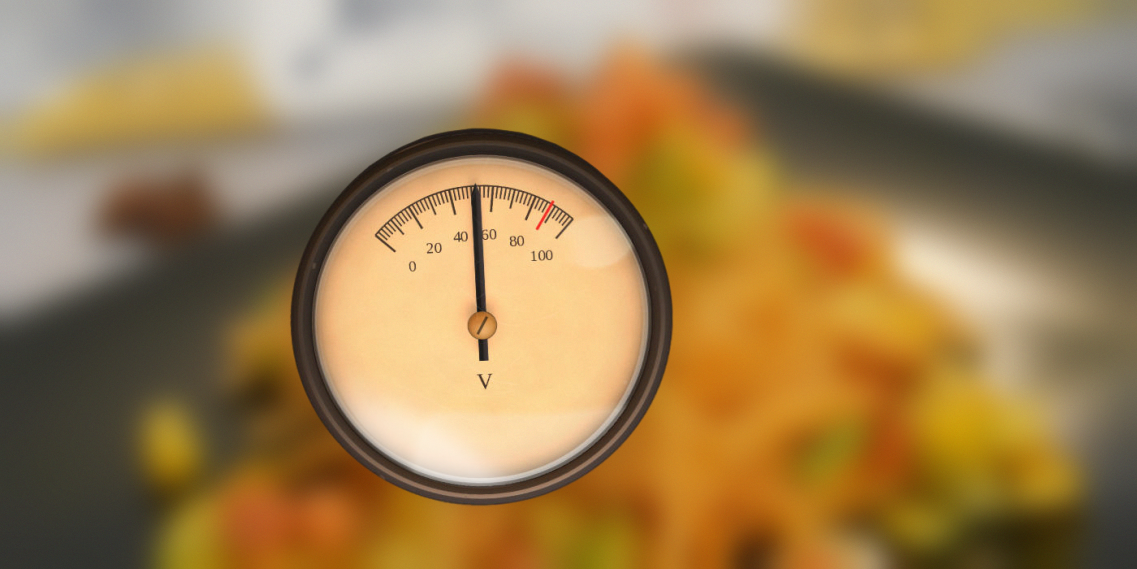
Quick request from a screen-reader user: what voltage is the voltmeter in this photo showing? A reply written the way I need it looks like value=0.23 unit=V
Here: value=52 unit=V
